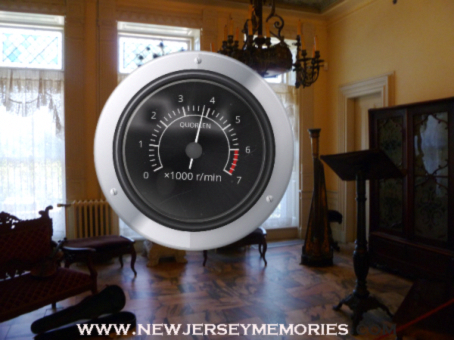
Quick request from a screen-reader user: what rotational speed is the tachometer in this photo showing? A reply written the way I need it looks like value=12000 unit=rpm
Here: value=3800 unit=rpm
